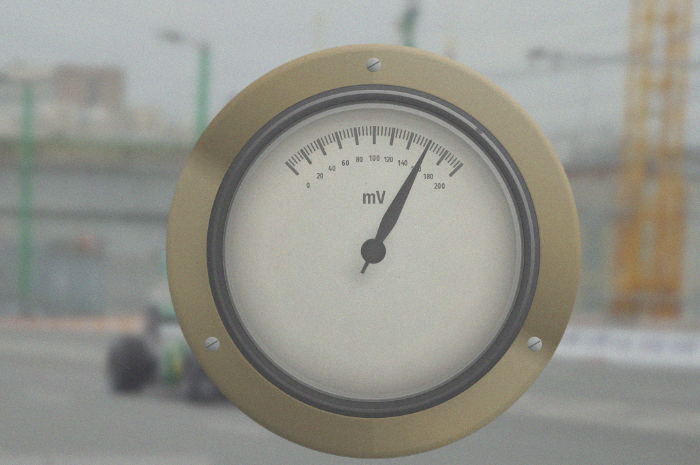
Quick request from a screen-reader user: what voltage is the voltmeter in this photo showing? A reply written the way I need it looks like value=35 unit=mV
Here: value=160 unit=mV
